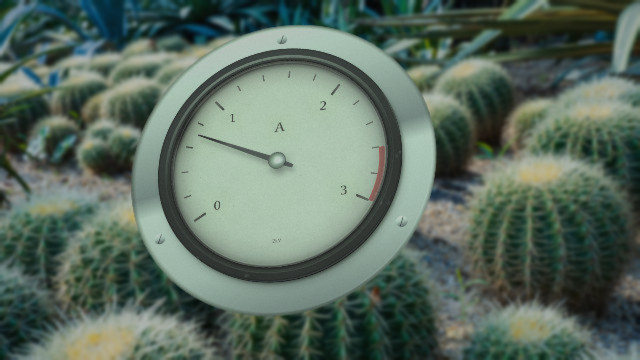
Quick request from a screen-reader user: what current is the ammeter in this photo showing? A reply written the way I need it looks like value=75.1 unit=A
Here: value=0.7 unit=A
